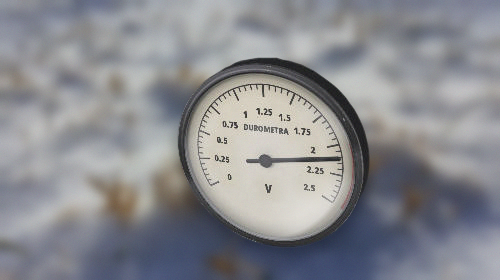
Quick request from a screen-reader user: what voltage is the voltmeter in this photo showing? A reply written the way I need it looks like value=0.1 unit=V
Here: value=2.1 unit=V
